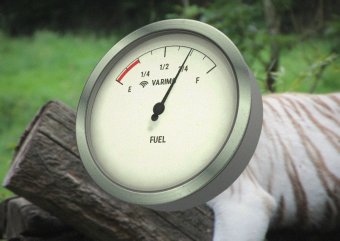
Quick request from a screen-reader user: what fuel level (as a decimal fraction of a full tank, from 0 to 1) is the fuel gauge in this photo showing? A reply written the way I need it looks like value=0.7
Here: value=0.75
